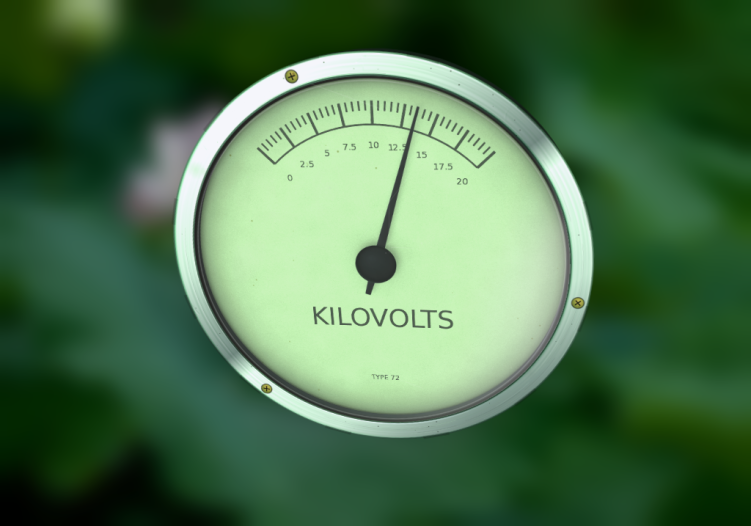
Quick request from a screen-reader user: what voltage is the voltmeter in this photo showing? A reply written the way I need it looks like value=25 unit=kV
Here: value=13.5 unit=kV
